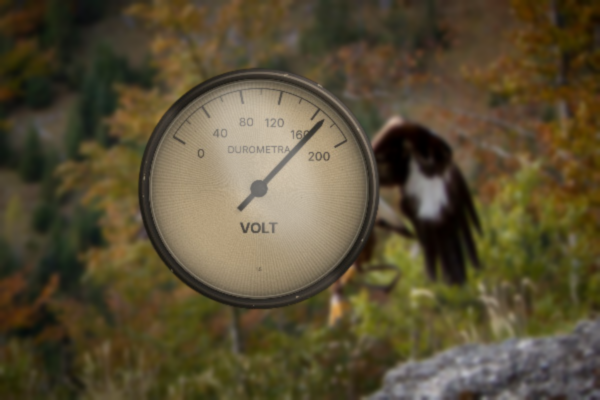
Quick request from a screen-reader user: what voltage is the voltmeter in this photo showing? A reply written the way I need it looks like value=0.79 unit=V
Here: value=170 unit=V
